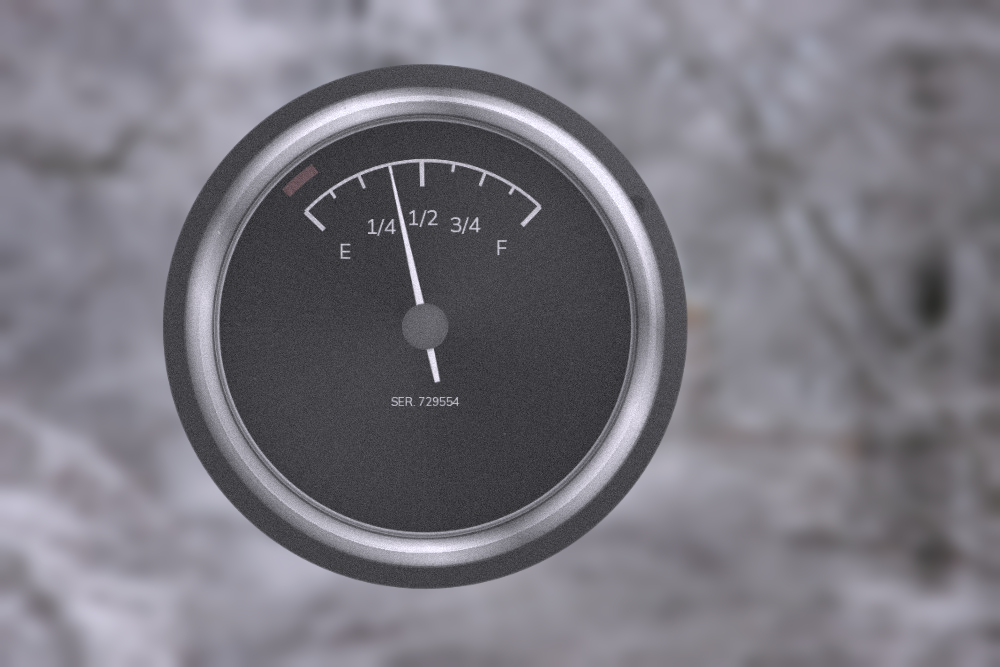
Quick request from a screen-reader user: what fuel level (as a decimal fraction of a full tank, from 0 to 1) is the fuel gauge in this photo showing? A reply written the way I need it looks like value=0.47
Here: value=0.375
